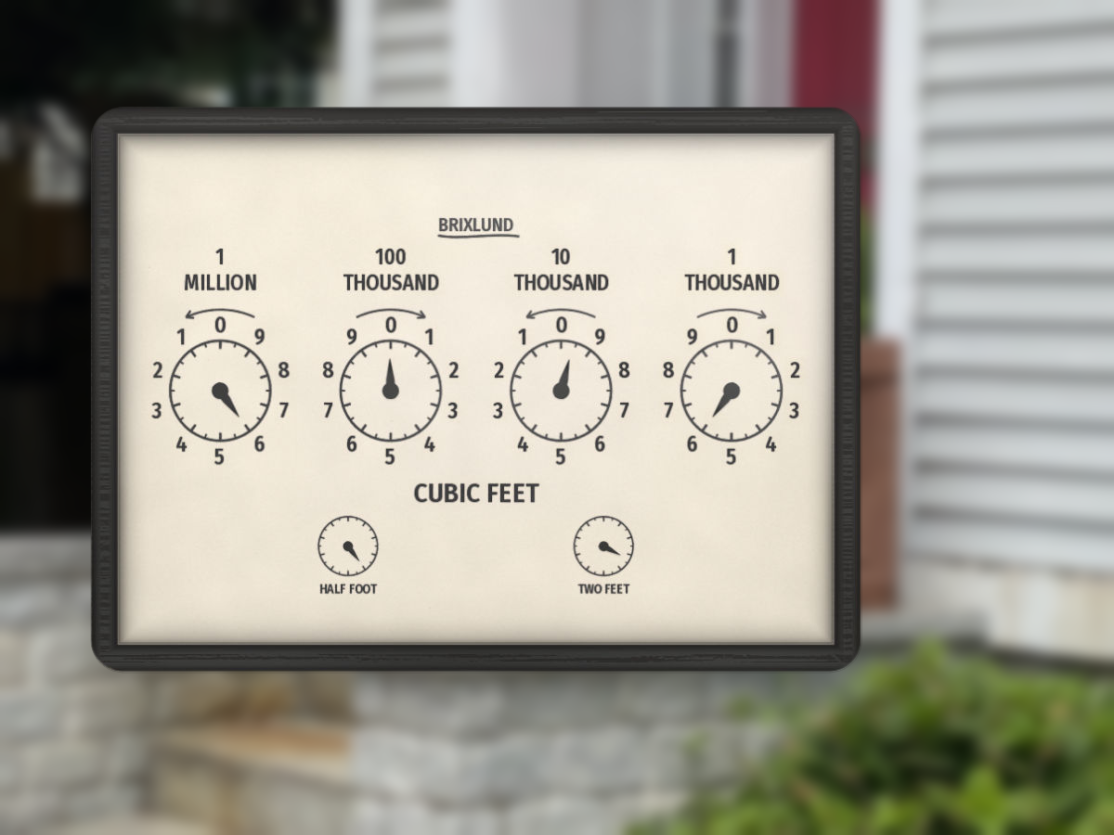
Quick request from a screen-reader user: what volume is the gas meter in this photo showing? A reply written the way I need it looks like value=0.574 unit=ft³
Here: value=599600 unit=ft³
